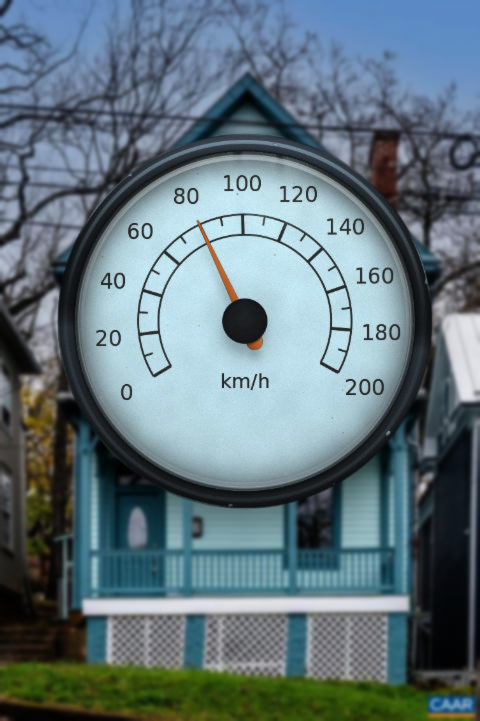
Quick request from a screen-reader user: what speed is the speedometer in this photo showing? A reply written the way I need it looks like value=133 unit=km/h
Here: value=80 unit=km/h
